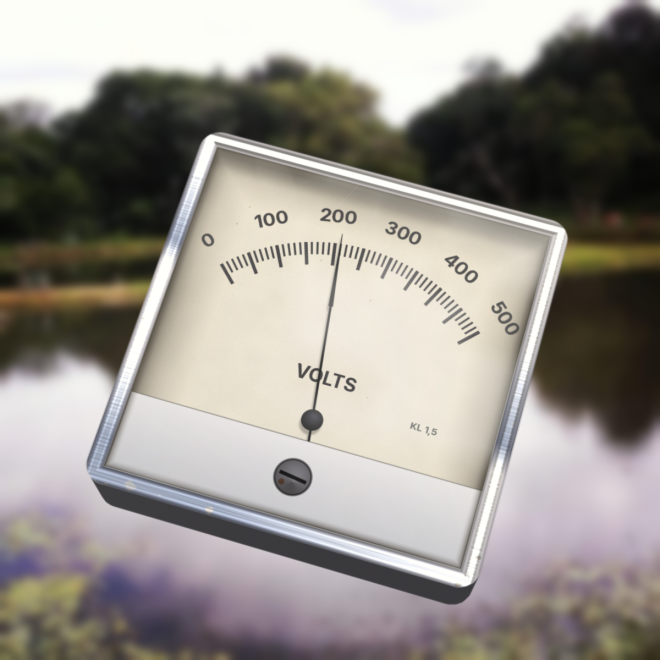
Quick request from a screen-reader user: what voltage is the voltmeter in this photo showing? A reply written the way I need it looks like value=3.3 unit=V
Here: value=210 unit=V
